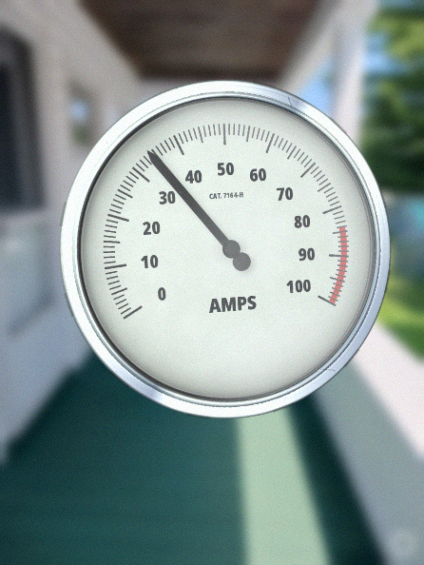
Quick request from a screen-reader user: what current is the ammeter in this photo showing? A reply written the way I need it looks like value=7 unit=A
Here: value=34 unit=A
